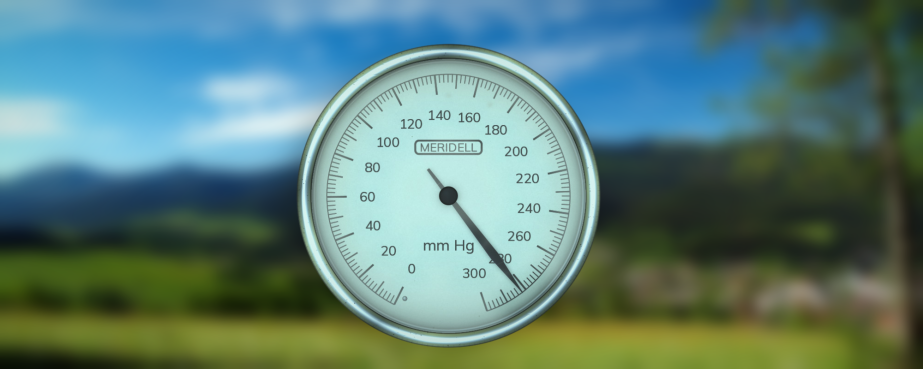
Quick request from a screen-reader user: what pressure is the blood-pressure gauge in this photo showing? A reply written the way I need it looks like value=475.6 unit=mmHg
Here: value=282 unit=mmHg
